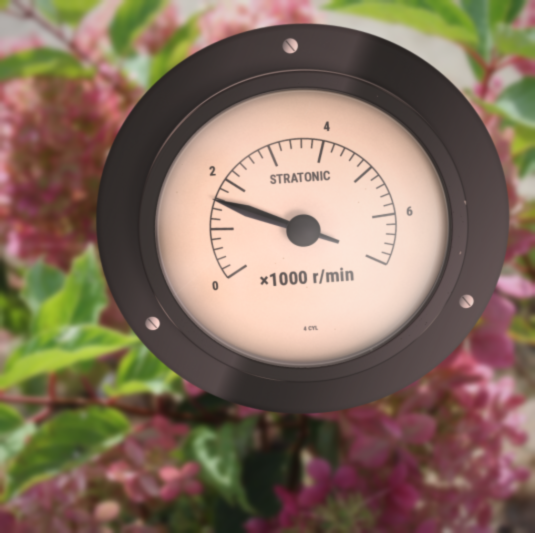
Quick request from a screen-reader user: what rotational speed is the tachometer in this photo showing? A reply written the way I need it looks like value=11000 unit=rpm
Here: value=1600 unit=rpm
